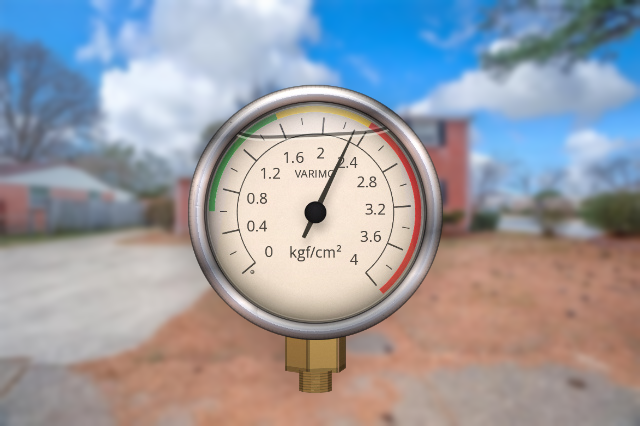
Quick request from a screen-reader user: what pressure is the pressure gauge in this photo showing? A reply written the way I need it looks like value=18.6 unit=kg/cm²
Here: value=2.3 unit=kg/cm²
